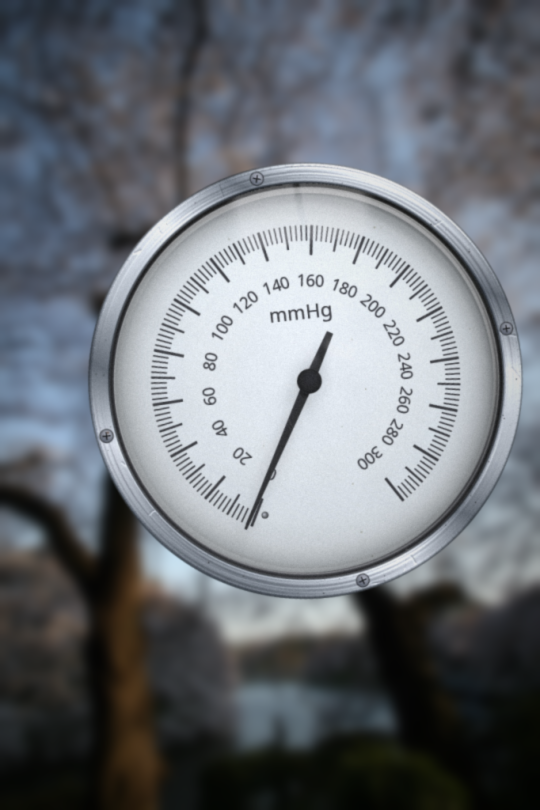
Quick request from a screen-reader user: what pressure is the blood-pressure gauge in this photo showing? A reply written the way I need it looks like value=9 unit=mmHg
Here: value=2 unit=mmHg
